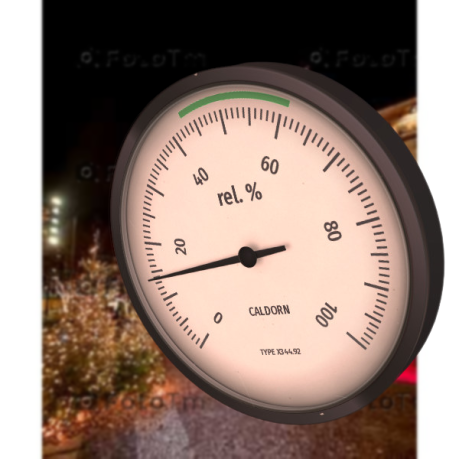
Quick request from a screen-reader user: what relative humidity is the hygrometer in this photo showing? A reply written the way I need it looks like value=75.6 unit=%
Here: value=14 unit=%
